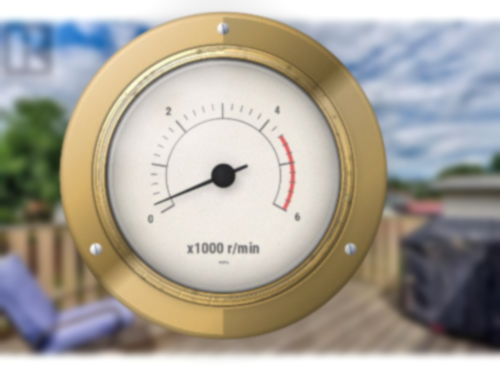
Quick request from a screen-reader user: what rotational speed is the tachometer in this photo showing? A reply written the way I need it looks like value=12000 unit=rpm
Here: value=200 unit=rpm
